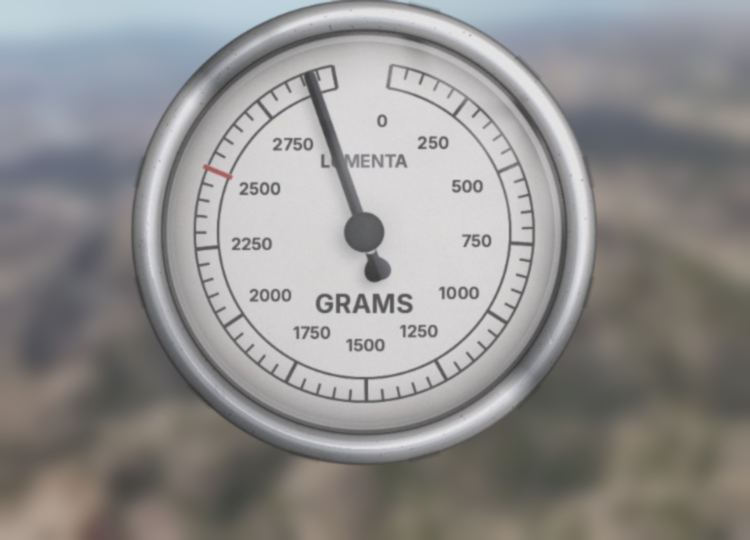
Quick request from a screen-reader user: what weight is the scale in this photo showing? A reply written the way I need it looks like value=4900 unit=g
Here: value=2925 unit=g
